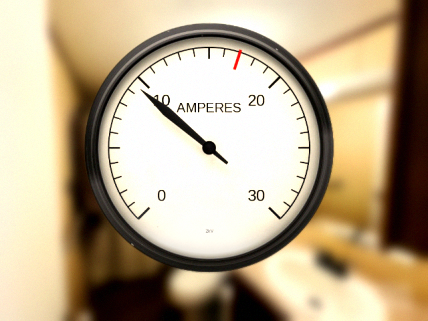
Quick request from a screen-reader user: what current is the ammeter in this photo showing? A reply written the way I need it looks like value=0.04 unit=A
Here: value=9.5 unit=A
